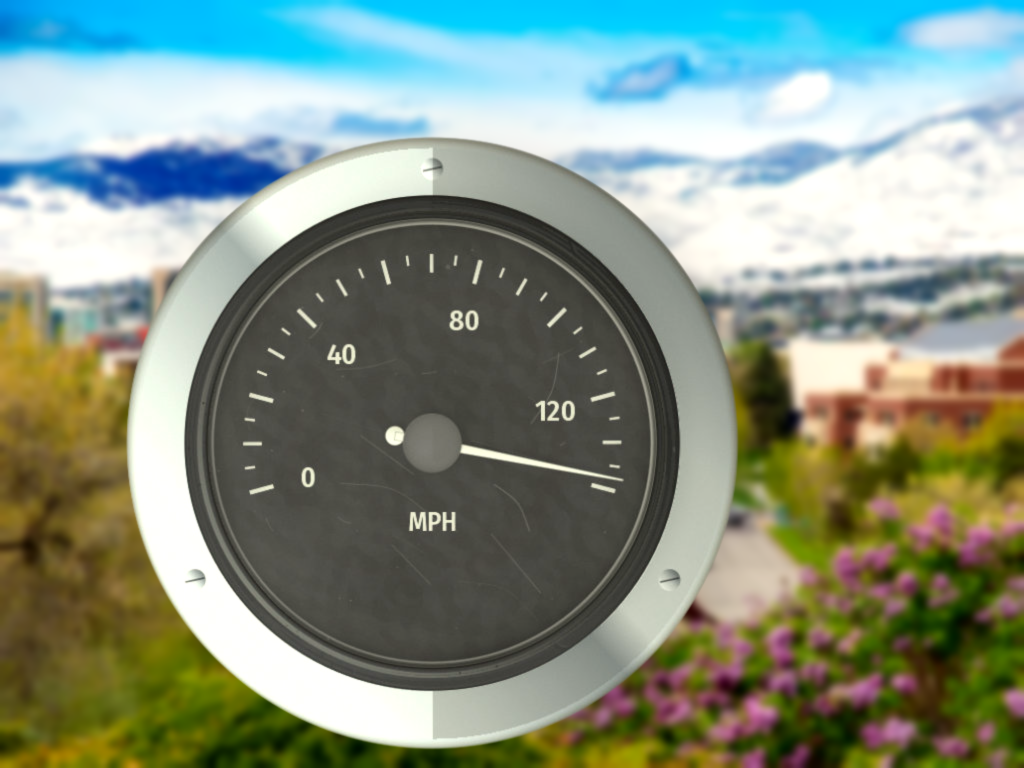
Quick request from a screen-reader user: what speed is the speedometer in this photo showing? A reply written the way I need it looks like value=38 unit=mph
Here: value=137.5 unit=mph
